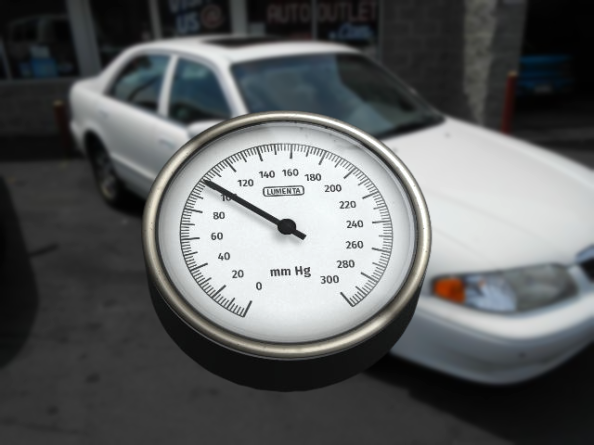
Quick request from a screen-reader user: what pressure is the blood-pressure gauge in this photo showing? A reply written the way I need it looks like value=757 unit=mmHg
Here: value=100 unit=mmHg
